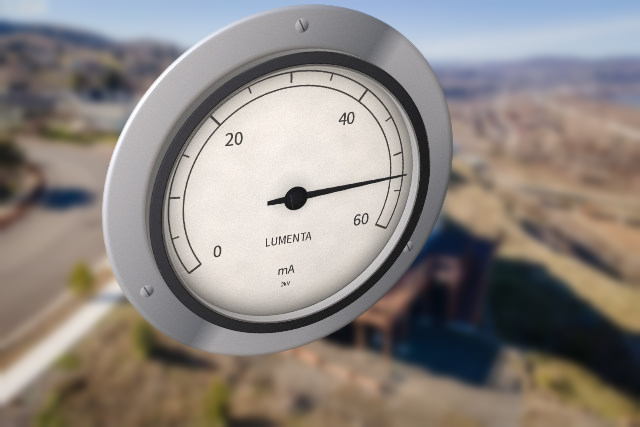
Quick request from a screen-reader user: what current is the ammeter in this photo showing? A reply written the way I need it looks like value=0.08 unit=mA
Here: value=52.5 unit=mA
